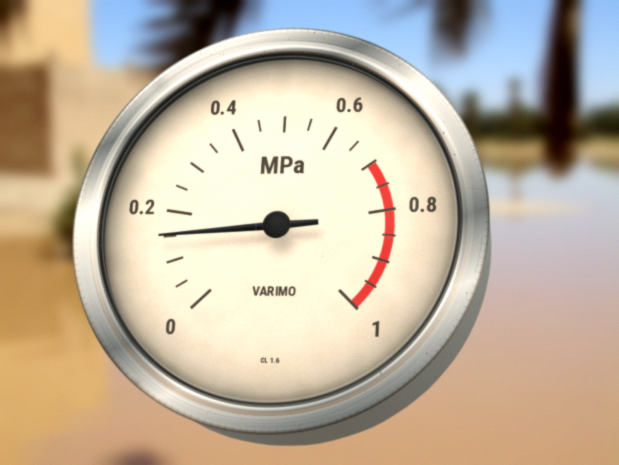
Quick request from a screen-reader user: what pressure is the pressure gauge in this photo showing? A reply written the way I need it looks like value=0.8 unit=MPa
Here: value=0.15 unit=MPa
